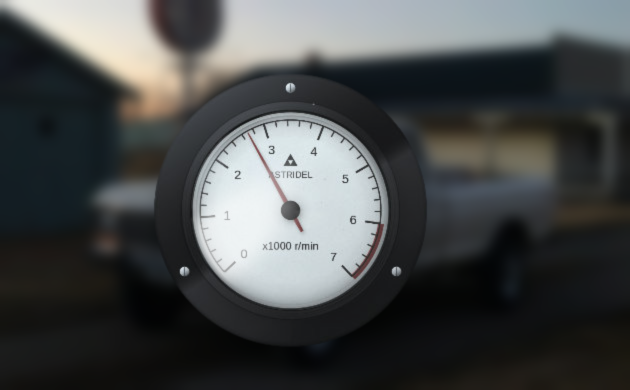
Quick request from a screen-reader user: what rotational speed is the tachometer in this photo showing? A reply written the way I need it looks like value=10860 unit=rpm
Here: value=2700 unit=rpm
